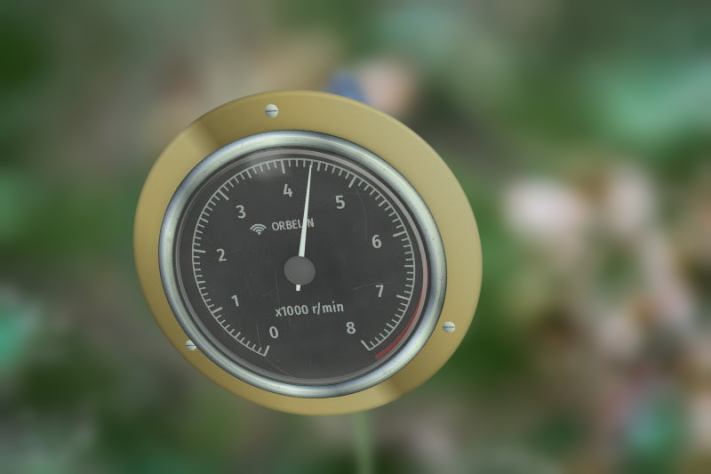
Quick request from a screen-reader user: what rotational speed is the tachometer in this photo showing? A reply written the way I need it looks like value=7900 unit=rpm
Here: value=4400 unit=rpm
